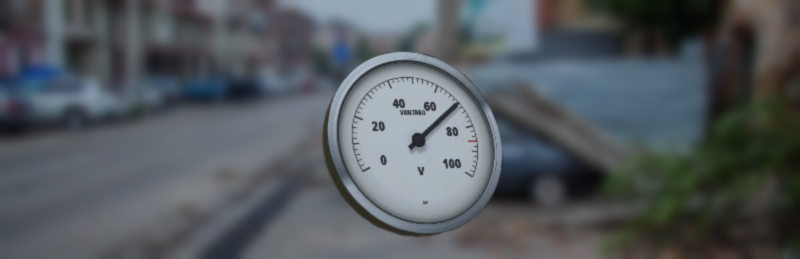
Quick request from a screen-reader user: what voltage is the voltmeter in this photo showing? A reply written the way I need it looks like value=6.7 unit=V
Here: value=70 unit=V
